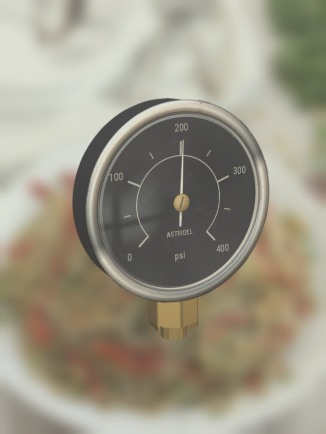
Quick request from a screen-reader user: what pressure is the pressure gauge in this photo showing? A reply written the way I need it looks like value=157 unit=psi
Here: value=200 unit=psi
